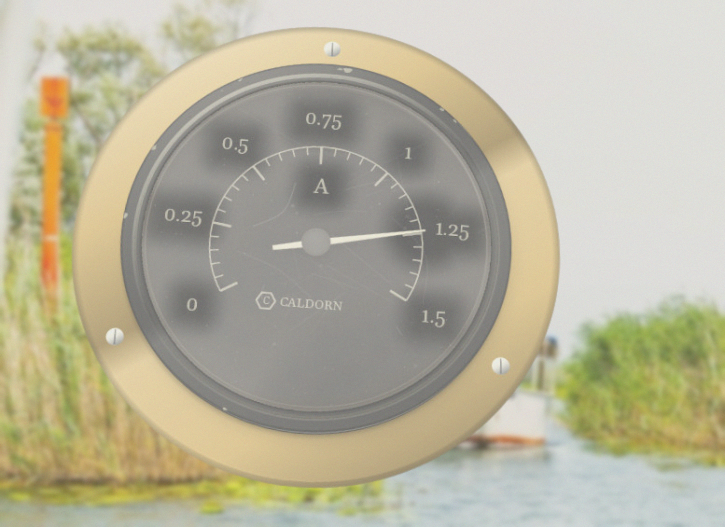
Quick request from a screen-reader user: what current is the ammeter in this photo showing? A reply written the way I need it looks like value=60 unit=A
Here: value=1.25 unit=A
